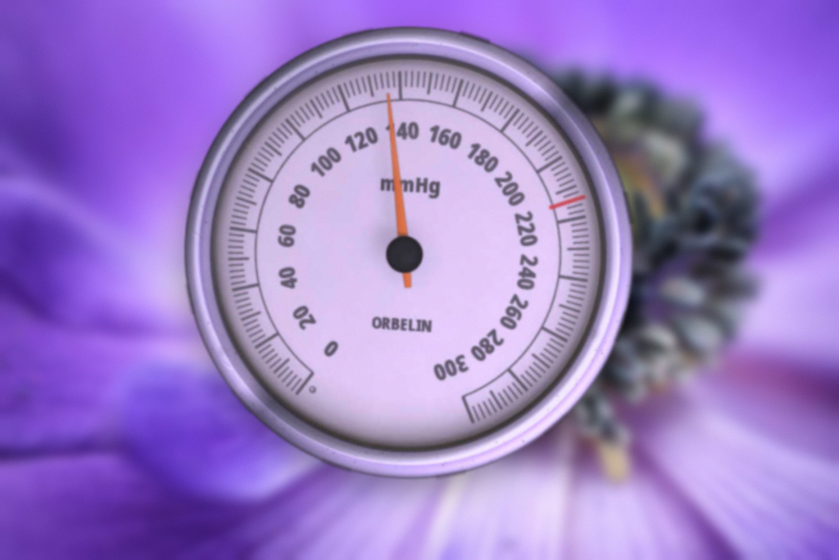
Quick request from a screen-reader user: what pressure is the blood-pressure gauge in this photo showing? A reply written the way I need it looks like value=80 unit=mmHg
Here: value=136 unit=mmHg
